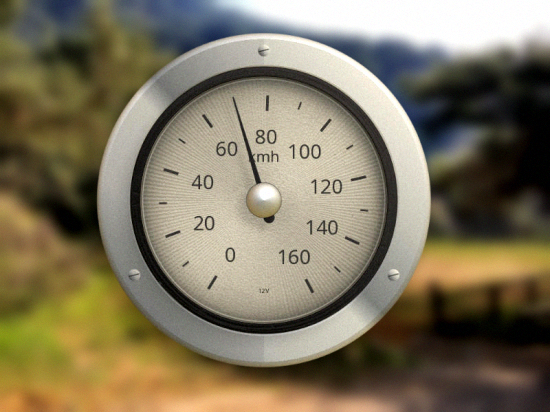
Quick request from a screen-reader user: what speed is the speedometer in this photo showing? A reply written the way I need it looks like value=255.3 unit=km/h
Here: value=70 unit=km/h
